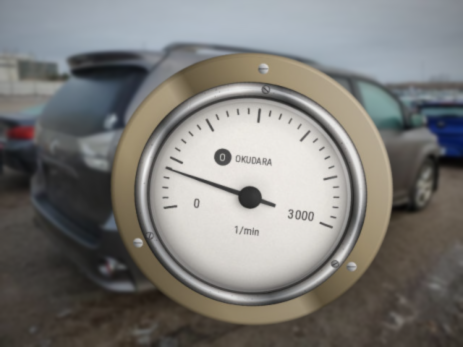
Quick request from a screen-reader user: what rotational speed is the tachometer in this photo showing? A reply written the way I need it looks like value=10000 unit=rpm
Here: value=400 unit=rpm
